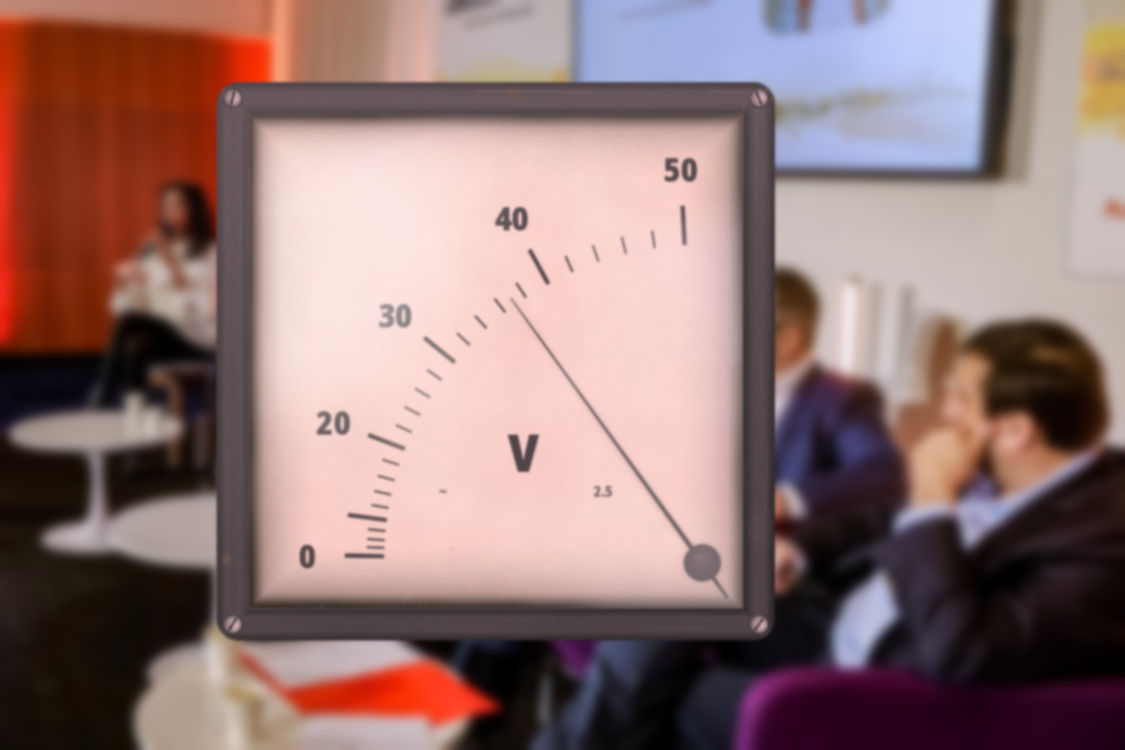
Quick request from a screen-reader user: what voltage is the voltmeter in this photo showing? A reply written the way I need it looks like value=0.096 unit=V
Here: value=37 unit=V
